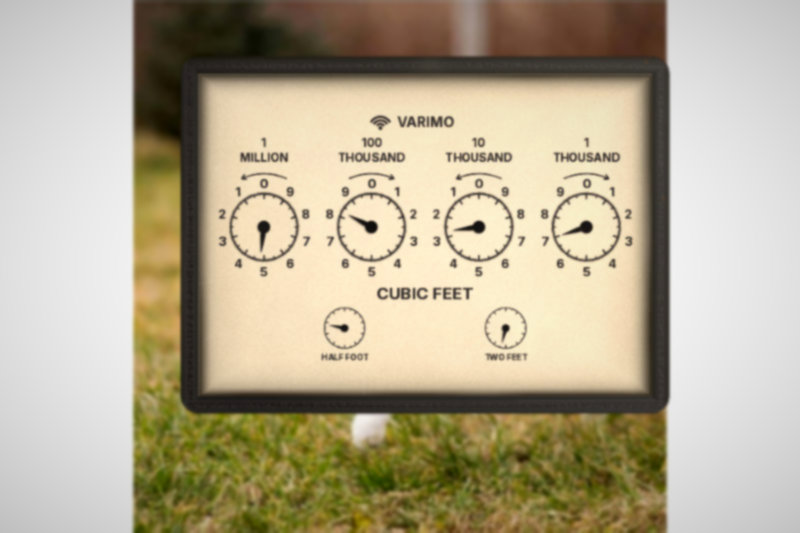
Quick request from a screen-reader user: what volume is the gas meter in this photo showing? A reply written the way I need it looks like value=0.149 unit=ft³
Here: value=482700 unit=ft³
